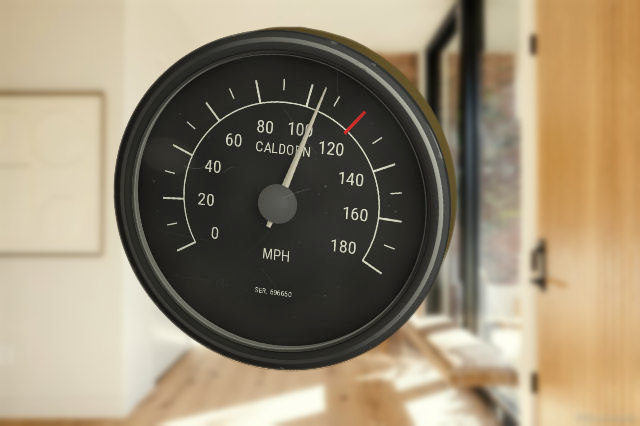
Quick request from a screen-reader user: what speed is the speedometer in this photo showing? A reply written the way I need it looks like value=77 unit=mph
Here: value=105 unit=mph
